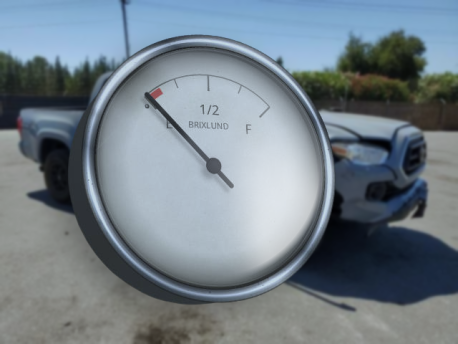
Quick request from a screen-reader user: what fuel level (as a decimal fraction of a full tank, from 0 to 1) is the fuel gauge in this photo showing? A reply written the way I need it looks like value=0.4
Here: value=0
